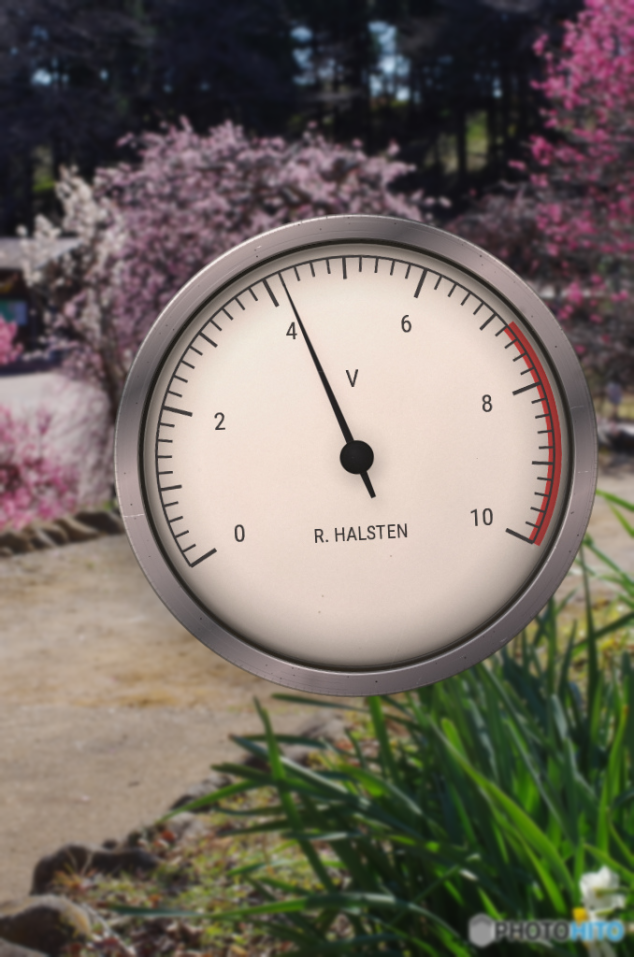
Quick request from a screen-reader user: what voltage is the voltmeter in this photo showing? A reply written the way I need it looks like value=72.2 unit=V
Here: value=4.2 unit=V
